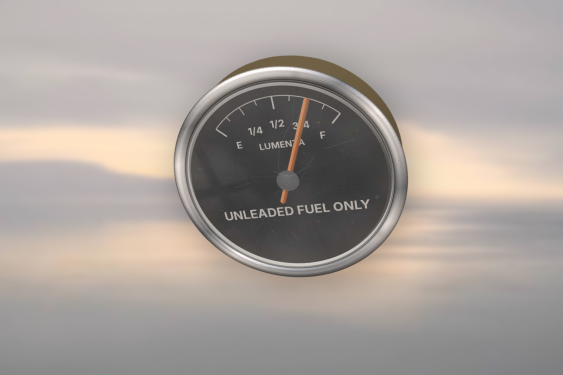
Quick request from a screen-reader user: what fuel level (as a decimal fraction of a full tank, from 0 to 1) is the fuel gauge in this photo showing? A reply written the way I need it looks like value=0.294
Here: value=0.75
